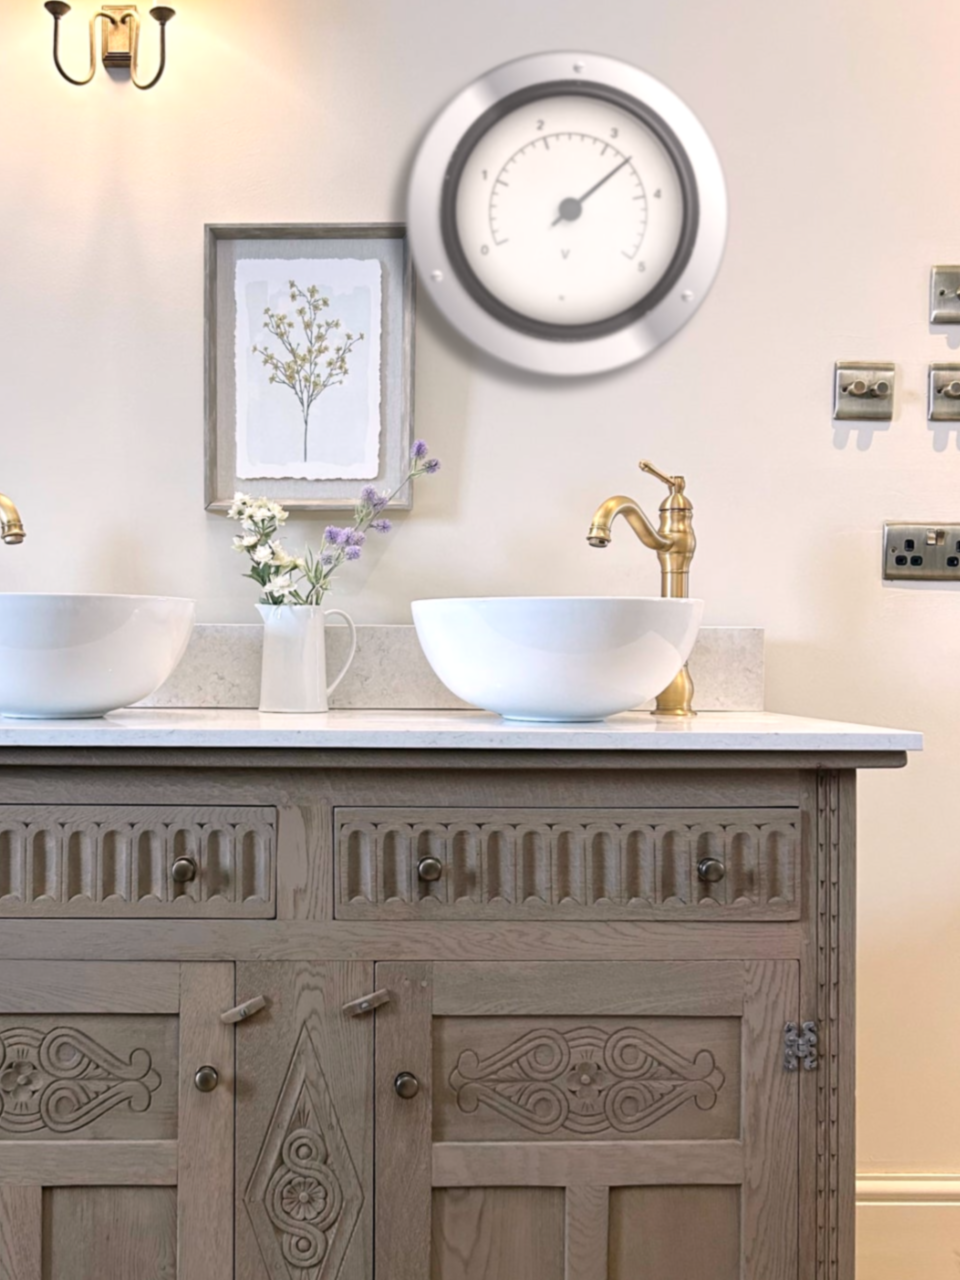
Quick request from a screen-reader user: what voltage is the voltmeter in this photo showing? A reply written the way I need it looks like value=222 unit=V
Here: value=3.4 unit=V
